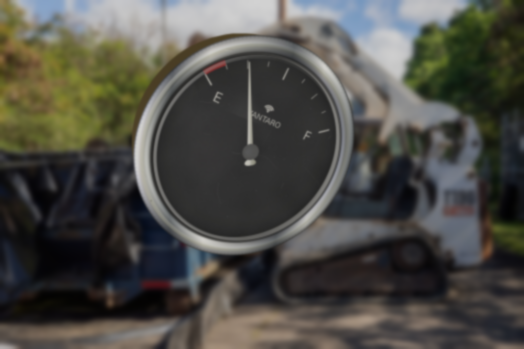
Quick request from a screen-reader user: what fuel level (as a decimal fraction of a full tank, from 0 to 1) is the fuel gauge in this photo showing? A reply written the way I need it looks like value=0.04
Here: value=0.25
